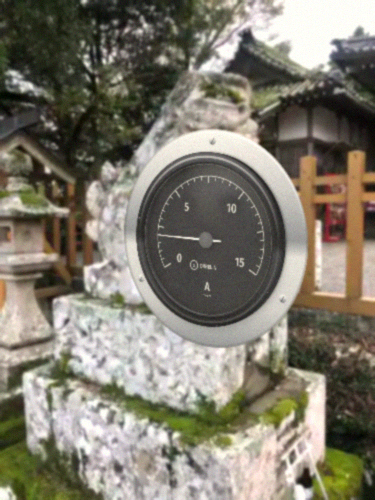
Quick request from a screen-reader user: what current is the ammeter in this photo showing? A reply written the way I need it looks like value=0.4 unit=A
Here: value=2 unit=A
